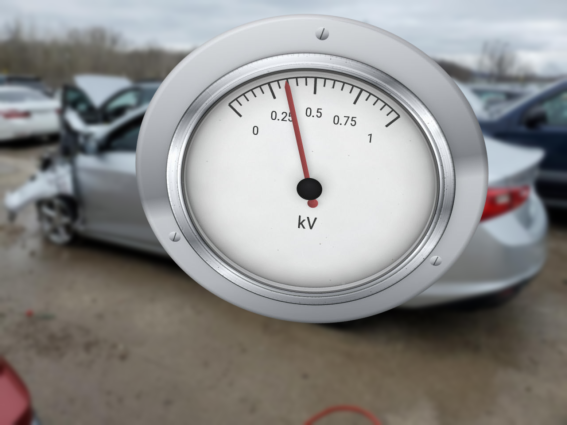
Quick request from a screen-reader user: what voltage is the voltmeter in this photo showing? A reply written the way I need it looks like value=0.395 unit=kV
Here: value=0.35 unit=kV
